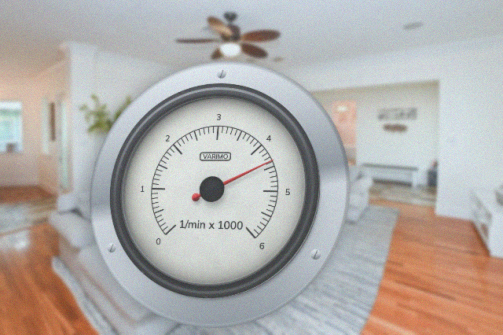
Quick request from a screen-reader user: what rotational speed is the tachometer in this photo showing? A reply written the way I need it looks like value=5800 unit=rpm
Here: value=4400 unit=rpm
